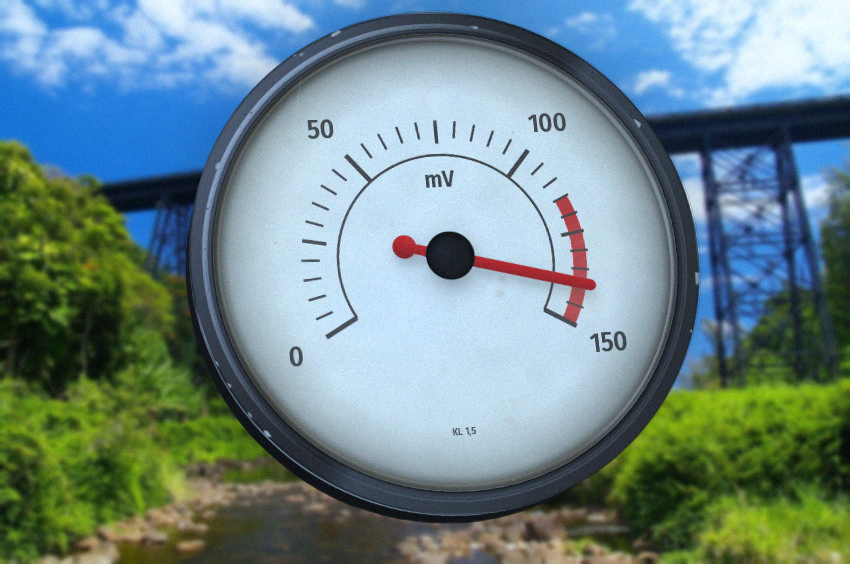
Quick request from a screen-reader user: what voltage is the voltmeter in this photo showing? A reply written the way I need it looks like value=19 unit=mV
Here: value=140 unit=mV
